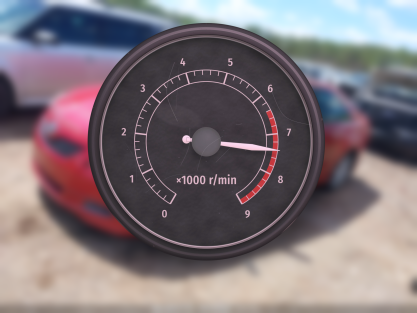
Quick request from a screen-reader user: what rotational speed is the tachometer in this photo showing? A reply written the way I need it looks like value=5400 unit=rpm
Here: value=7400 unit=rpm
